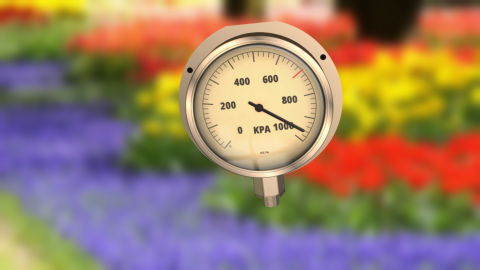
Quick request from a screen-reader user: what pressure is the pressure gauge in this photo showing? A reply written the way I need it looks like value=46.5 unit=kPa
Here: value=960 unit=kPa
